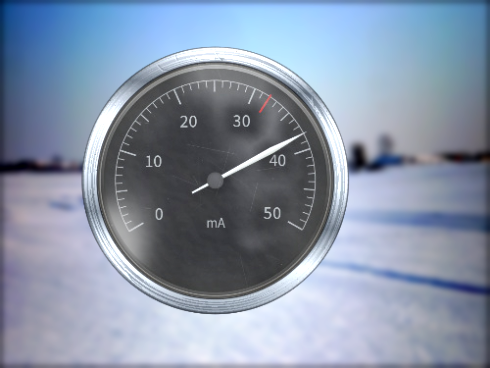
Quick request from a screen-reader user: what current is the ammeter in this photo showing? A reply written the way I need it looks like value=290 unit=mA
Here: value=38 unit=mA
